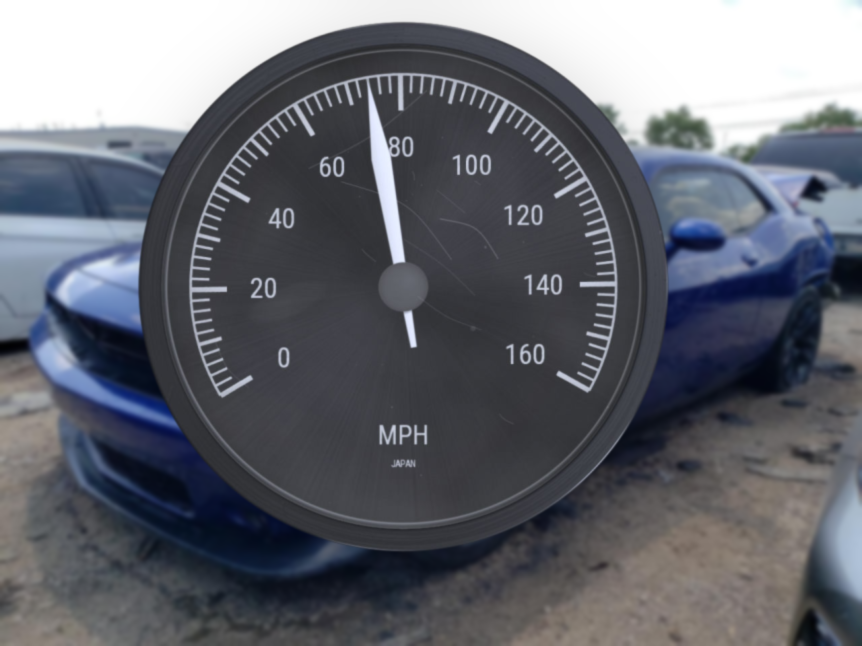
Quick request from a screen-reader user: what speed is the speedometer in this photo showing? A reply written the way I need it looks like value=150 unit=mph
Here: value=74 unit=mph
